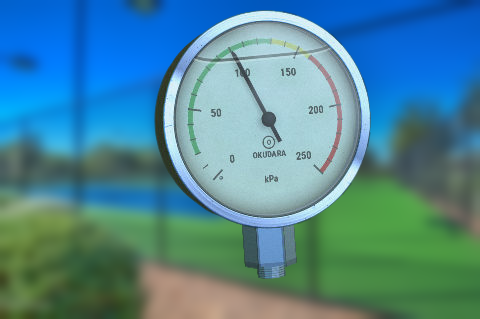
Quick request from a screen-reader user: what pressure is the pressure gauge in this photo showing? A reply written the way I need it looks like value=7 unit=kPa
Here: value=100 unit=kPa
